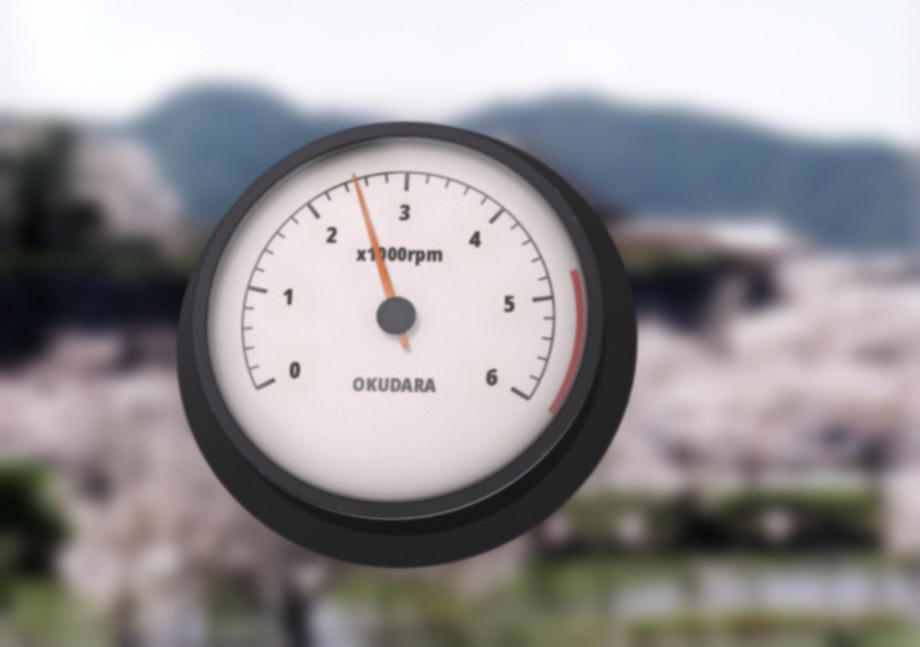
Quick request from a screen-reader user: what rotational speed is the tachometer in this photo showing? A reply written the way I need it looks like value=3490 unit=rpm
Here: value=2500 unit=rpm
